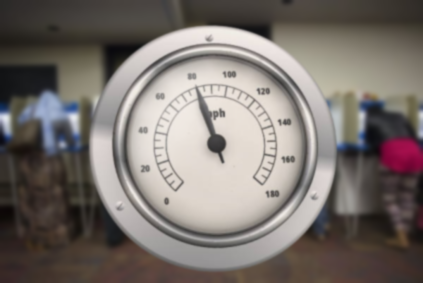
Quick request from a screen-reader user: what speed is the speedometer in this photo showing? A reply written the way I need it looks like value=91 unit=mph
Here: value=80 unit=mph
